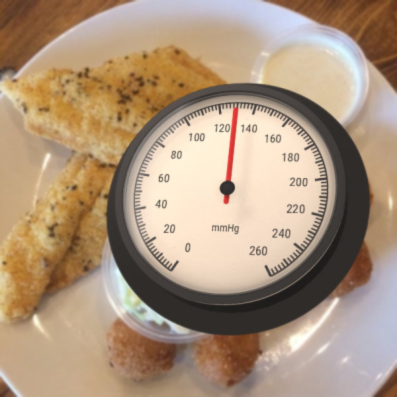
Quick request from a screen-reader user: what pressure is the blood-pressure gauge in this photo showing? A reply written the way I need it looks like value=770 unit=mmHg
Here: value=130 unit=mmHg
